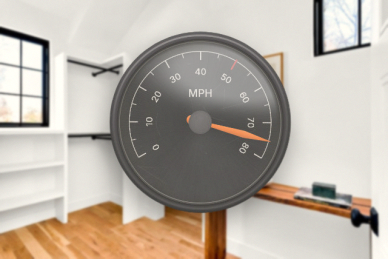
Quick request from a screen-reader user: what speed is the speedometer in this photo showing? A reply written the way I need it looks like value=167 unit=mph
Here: value=75 unit=mph
